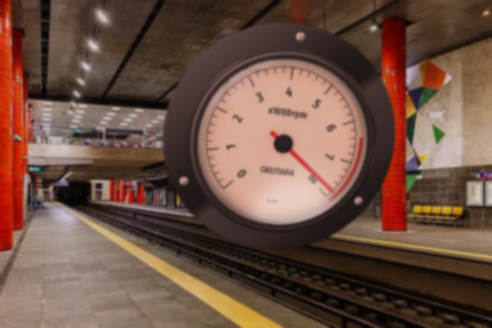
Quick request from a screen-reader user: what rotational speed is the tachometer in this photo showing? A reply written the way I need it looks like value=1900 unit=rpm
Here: value=7800 unit=rpm
